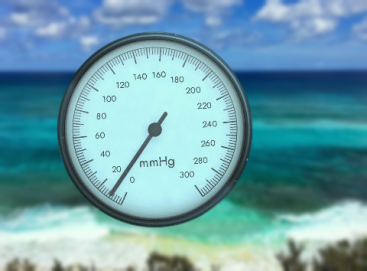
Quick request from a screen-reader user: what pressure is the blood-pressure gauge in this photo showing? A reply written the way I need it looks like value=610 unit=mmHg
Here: value=10 unit=mmHg
